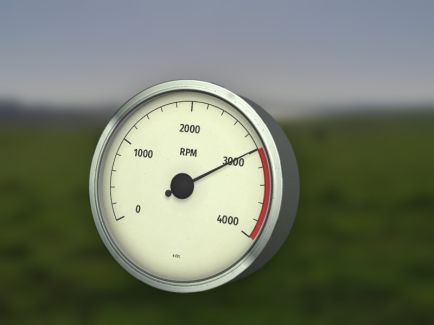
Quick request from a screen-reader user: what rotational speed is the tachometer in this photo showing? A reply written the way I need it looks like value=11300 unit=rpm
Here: value=3000 unit=rpm
